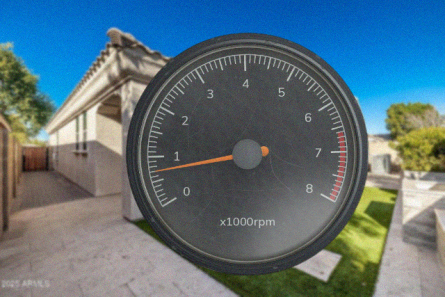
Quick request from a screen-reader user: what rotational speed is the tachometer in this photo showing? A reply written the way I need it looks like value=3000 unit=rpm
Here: value=700 unit=rpm
